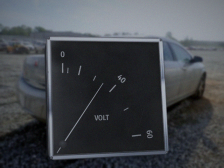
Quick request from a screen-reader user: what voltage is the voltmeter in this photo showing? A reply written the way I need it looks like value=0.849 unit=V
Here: value=35 unit=V
